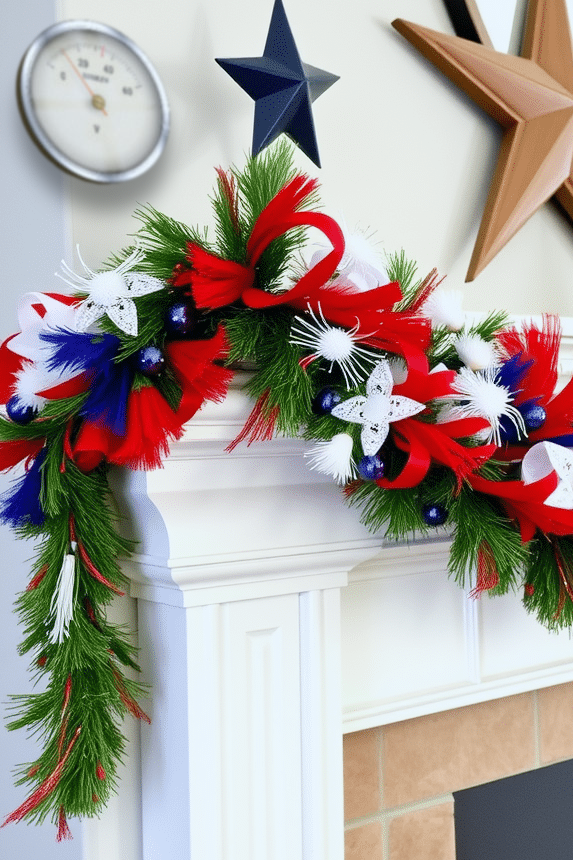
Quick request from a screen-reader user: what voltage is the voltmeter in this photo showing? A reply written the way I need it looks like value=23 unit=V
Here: value=10 unit=V
